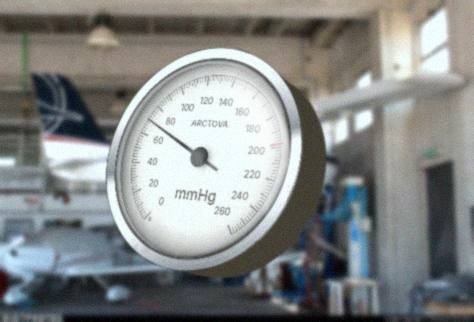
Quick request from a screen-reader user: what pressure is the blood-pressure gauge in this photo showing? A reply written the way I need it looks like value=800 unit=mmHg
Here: value=70 unit=mmHg
